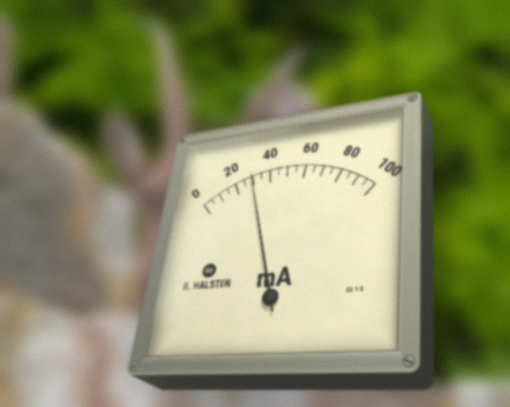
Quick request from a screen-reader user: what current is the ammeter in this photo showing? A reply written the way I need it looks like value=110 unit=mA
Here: value=30 unit=mA
